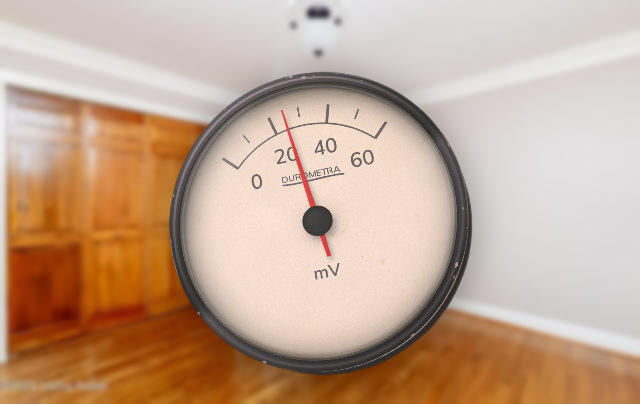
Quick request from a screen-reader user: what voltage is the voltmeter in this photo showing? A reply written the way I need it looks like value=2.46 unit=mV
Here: value=25 unit=mV
